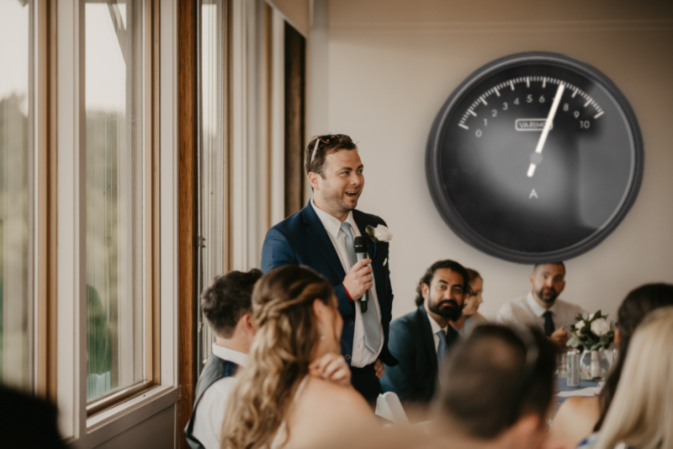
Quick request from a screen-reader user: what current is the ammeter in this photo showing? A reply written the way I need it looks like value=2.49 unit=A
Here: value=7 unit=A
